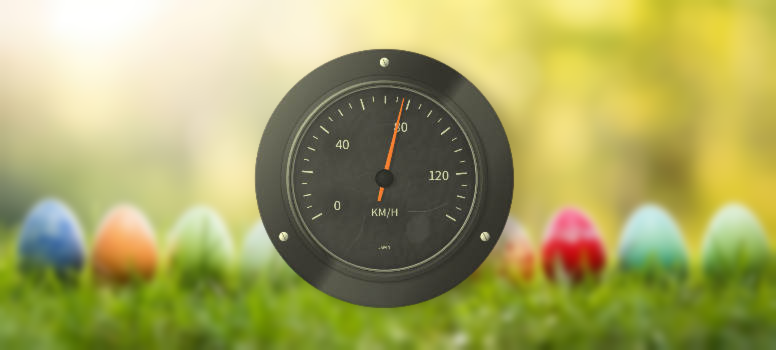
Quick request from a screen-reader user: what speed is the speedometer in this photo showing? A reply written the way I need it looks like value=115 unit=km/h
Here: value=77.5 unit=km/h
